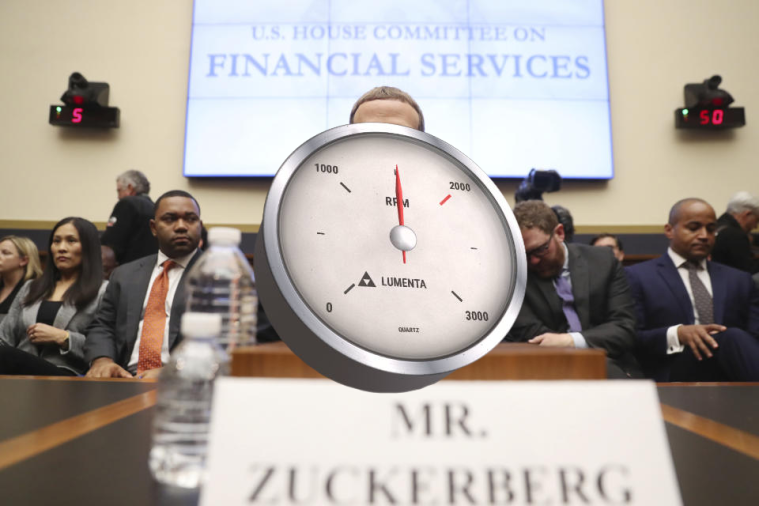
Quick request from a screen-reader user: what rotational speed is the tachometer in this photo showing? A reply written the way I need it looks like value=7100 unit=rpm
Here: value=1500 unit=rpm
